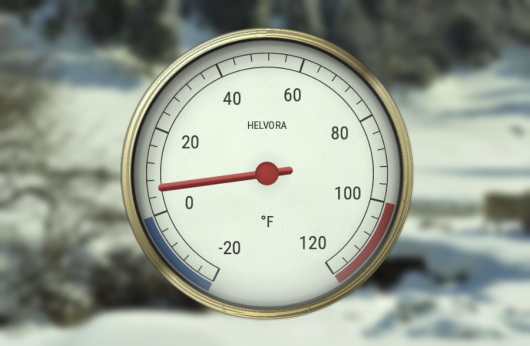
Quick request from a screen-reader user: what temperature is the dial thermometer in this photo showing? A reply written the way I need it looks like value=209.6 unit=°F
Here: value=6 unit=°F
